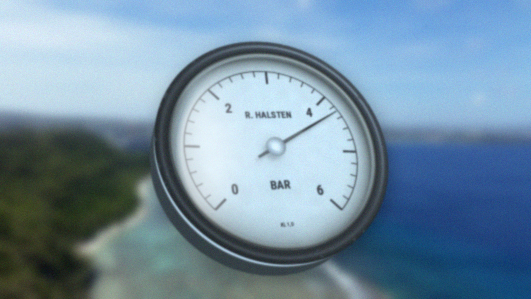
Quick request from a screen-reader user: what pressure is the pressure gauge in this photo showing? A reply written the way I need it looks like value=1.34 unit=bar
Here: value=4.3 unit=bar
